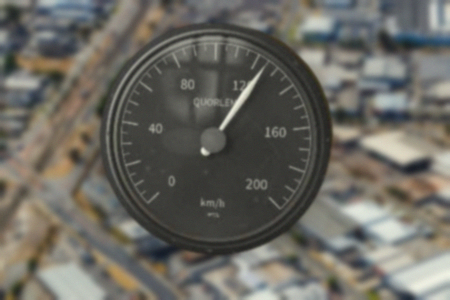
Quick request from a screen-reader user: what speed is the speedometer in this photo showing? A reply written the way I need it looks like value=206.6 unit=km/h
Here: value=125 unit=km/h
